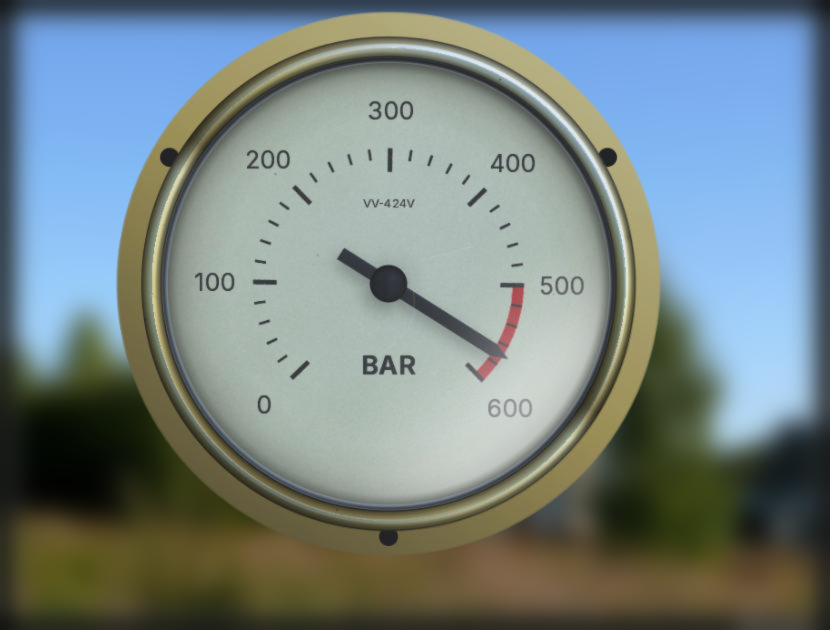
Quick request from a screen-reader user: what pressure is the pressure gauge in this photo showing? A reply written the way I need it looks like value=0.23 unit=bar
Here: value=570 unit=bar
